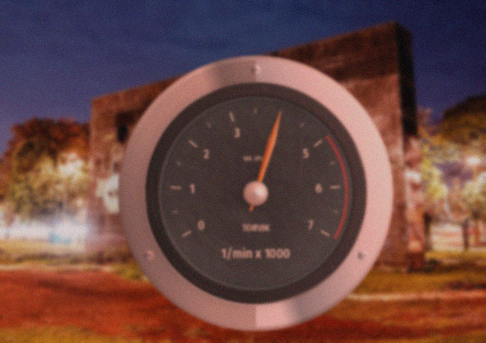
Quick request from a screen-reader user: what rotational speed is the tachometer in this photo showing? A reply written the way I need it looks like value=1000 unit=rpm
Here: value=4000 unit=rpm
